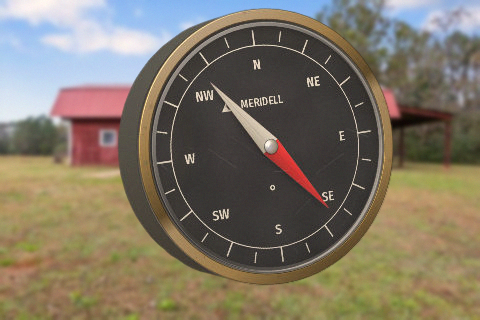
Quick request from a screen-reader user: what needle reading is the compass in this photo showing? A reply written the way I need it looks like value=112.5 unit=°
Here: value=142.5 unit=°
